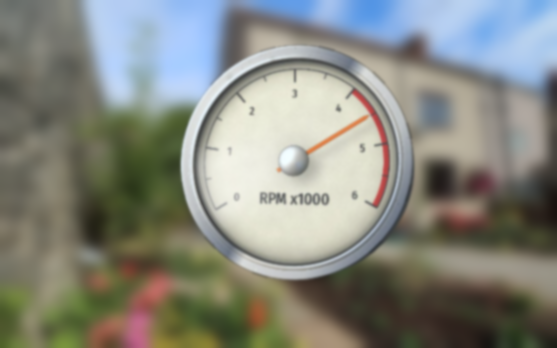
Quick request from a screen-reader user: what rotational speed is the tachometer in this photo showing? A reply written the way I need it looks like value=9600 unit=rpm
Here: value=4500 unit=rpm
